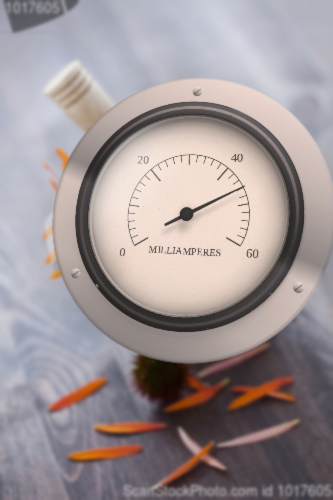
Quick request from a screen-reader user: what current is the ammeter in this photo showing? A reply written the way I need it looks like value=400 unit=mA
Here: value=46 unit=mA
